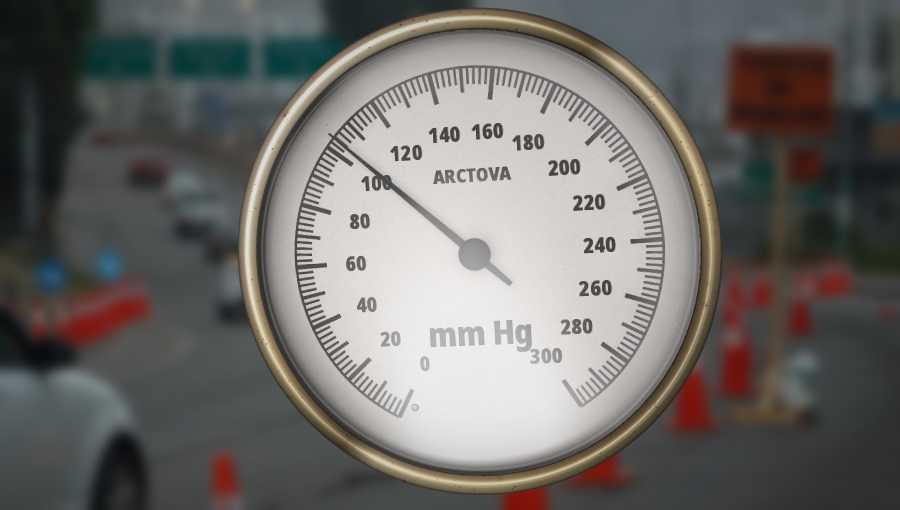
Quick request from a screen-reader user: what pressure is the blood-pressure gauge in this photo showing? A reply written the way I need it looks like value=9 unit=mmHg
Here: value=104 unit=mmHg
